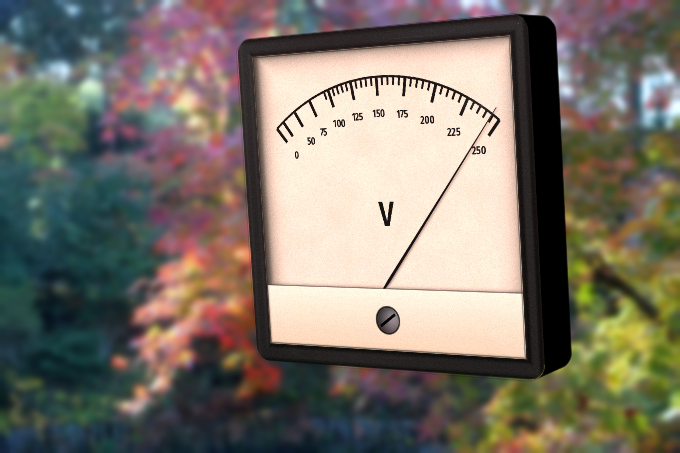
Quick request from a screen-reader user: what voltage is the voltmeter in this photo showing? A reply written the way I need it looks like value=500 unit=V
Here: value=245 unit=V
